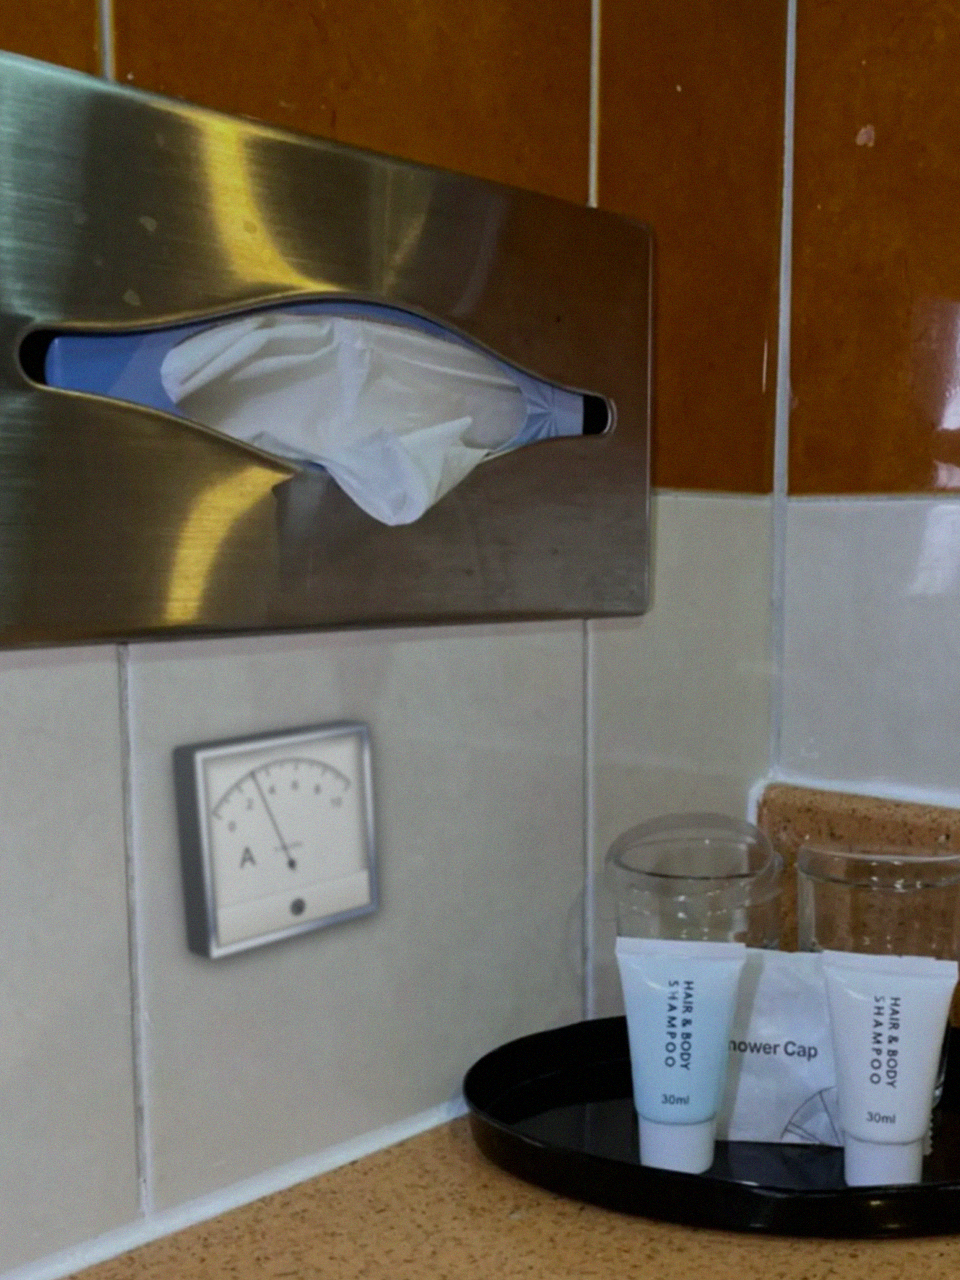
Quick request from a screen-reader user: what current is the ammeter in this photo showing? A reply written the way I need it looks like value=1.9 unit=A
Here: value=3 unit=A
